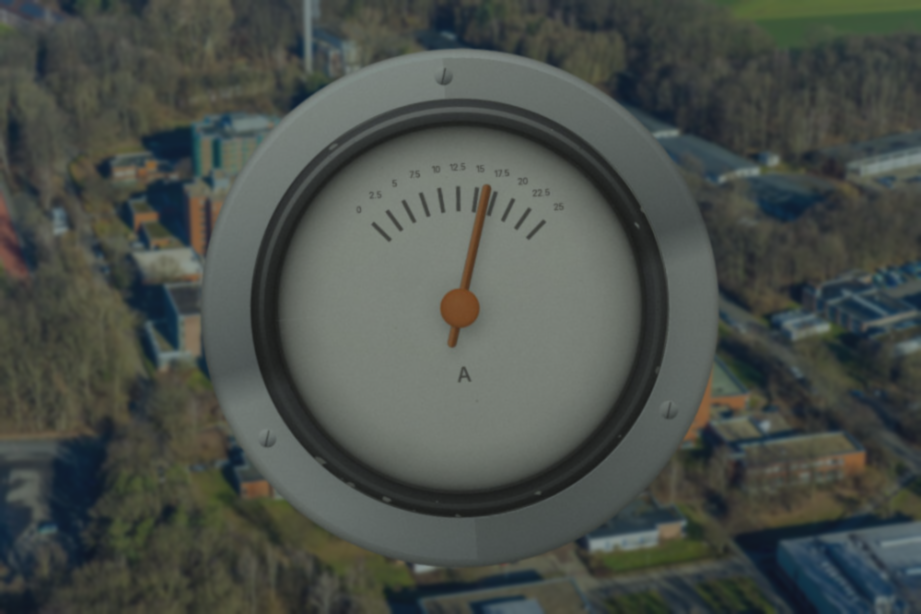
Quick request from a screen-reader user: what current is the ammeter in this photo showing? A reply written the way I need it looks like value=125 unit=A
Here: value=16.25 unit=A
